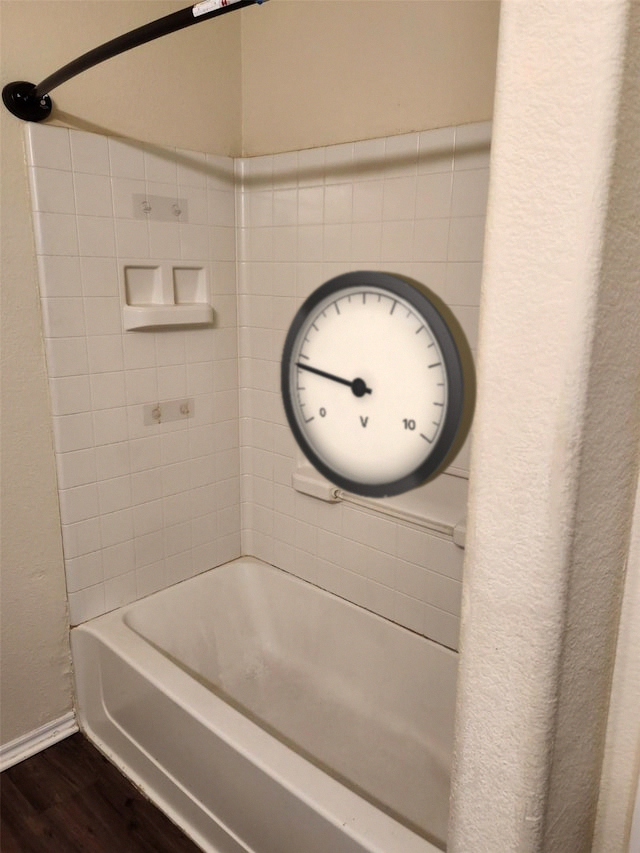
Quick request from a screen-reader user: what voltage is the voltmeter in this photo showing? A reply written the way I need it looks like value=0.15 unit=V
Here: value=1.75 unit=V
